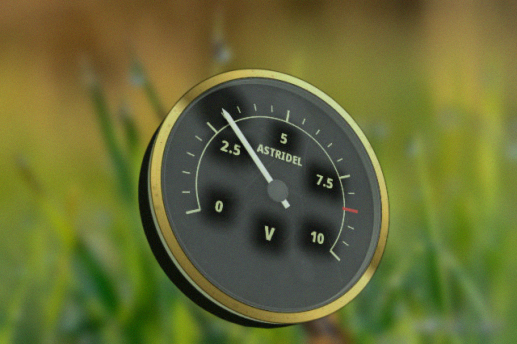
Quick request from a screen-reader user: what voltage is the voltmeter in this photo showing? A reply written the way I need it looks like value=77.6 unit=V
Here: value=3 unit=V
